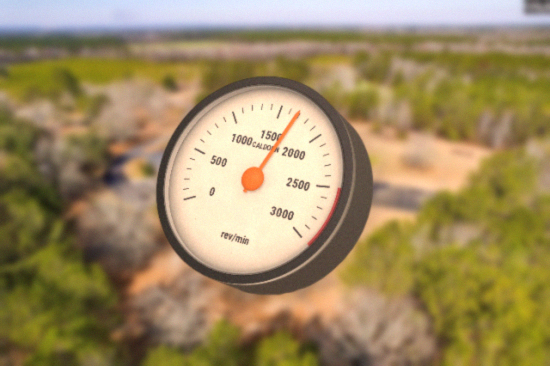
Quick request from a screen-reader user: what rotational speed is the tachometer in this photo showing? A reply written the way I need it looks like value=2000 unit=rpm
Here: value=1700 unit=rpm
